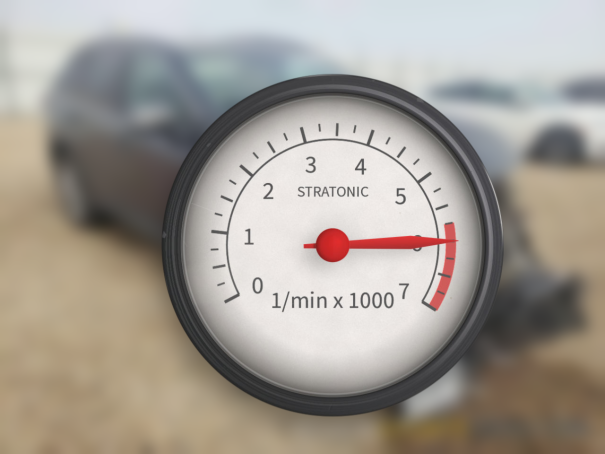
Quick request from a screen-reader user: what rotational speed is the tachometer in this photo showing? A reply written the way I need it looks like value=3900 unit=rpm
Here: value=6000 unit=rpm
